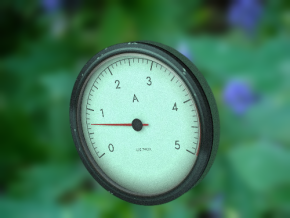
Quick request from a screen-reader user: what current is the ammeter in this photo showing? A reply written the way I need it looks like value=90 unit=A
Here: value=0.7 unit=A
